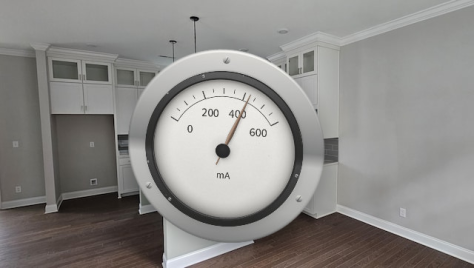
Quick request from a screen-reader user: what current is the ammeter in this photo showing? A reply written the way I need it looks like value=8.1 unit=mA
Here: value=425 unit=mA
